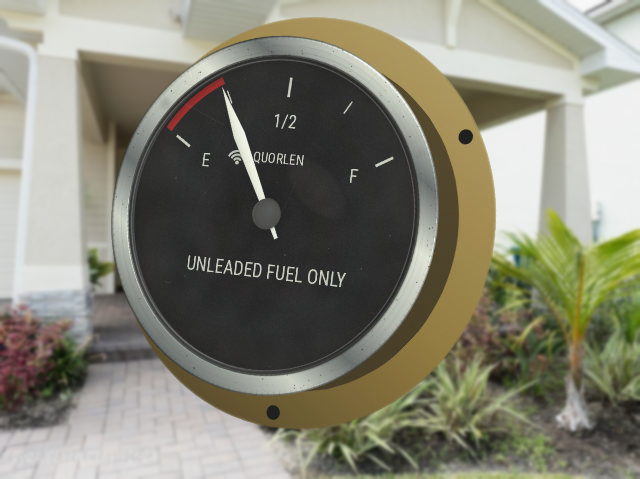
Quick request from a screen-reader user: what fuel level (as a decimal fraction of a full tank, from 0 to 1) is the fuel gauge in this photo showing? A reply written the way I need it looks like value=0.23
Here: value=0.25
